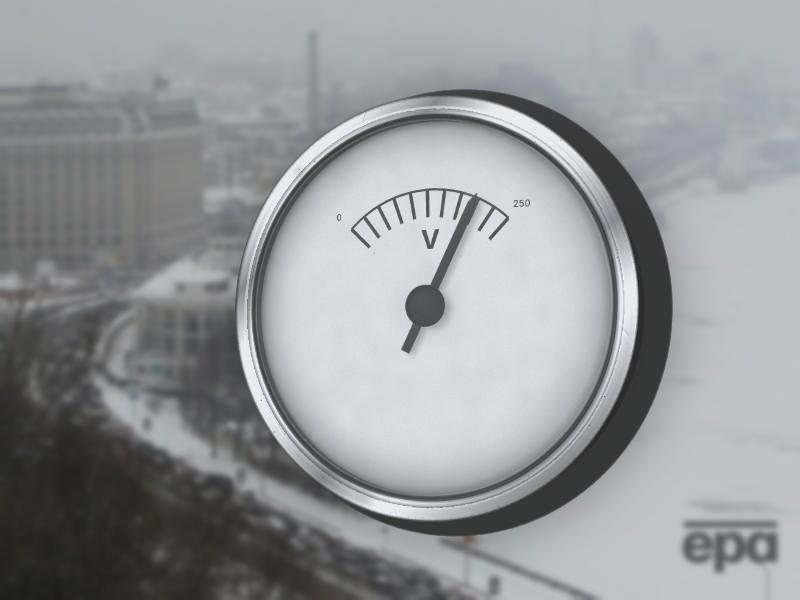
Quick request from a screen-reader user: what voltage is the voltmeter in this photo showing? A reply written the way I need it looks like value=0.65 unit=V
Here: value=200 unit=V
